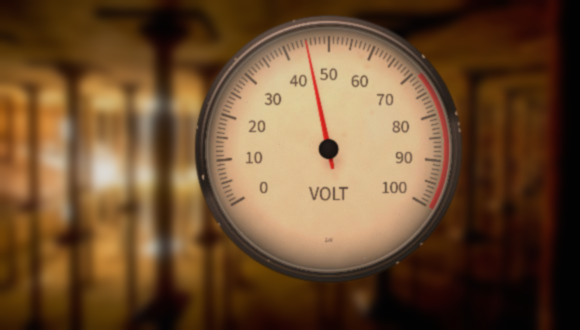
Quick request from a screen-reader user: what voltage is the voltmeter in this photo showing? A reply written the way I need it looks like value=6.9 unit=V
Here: value=45 unit=V
